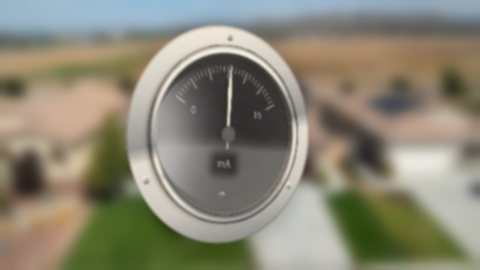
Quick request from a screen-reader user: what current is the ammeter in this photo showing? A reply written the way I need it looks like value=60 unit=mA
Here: value=7.5 unit=mA
